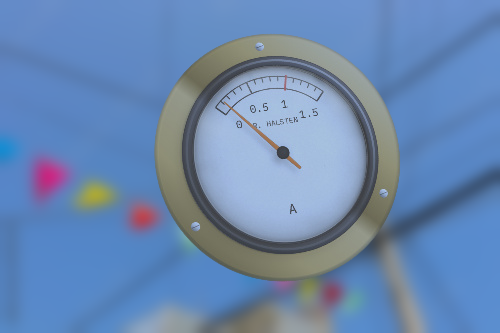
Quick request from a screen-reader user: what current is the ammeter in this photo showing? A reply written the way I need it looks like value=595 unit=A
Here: value=0.1 unit=A
